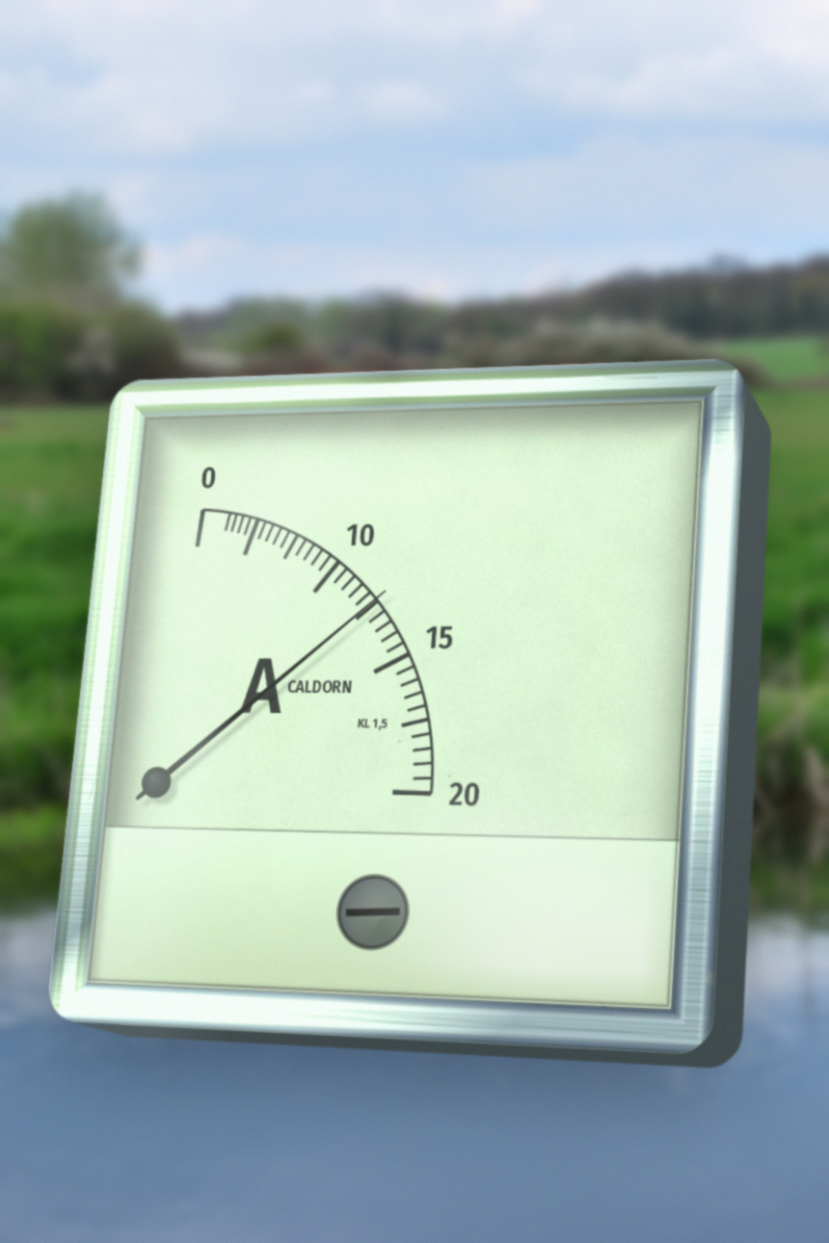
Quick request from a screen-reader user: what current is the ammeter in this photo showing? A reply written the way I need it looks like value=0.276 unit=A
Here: value=12.5 unit=A
